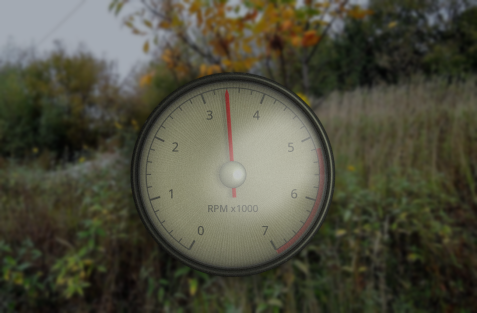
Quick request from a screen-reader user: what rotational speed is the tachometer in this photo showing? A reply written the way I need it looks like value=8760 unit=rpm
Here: value=3400 unit=rpm
